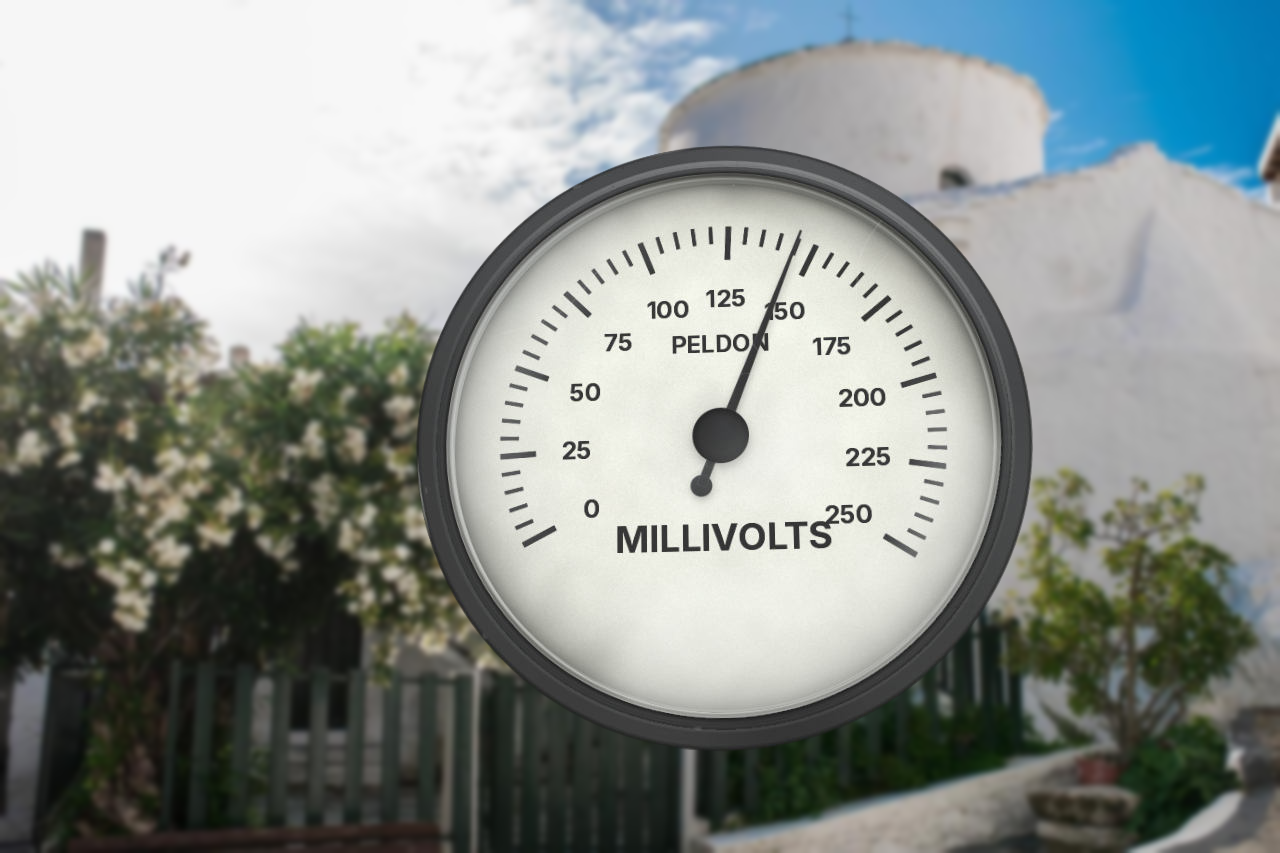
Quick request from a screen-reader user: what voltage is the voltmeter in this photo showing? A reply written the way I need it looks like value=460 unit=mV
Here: value=145 unit=mV
